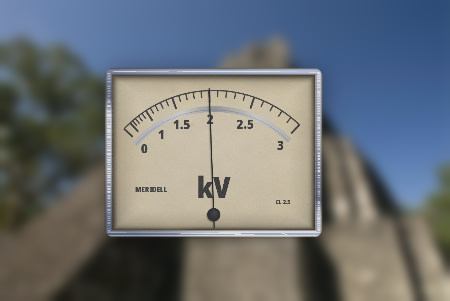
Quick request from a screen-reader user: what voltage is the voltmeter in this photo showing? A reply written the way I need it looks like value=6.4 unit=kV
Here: value=2 unit=kV
